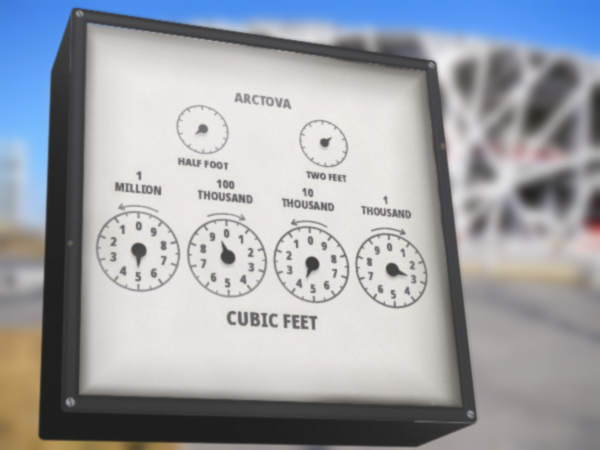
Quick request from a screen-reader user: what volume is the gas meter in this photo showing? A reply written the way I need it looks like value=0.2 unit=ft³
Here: value=494300 unit=ft³
